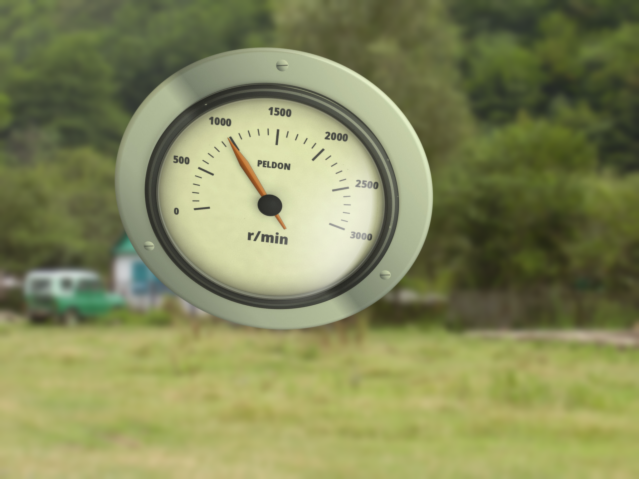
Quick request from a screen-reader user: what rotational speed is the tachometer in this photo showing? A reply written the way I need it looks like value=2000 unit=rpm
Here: value=1000 unit=rpm
